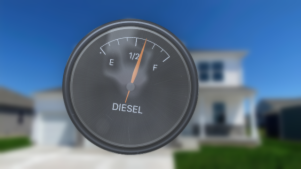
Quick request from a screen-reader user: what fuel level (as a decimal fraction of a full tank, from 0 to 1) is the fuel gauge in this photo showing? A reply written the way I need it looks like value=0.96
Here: value=0.625
